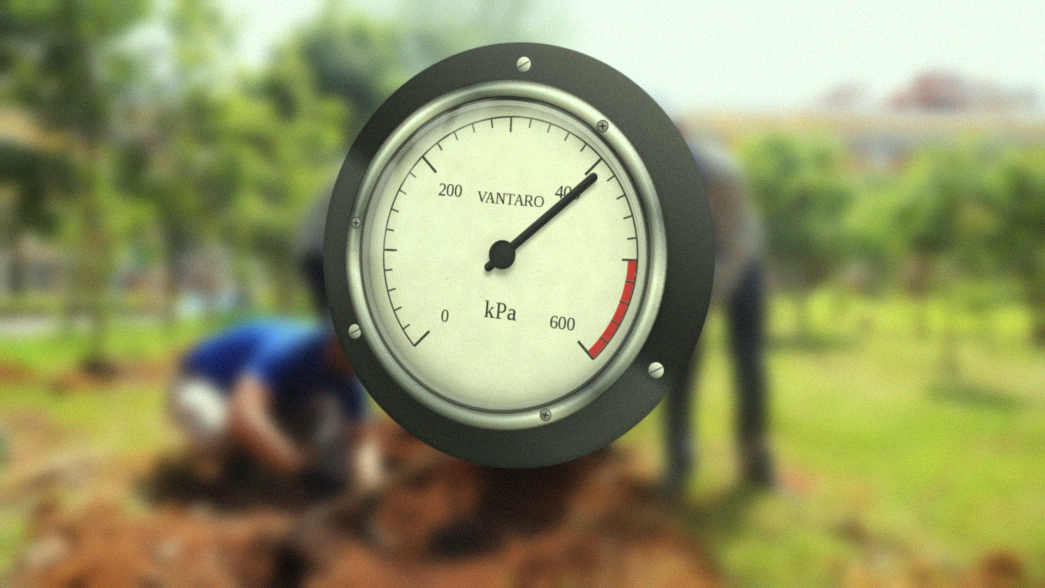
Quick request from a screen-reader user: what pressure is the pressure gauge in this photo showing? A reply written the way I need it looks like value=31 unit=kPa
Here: value=410 unit=kPa
